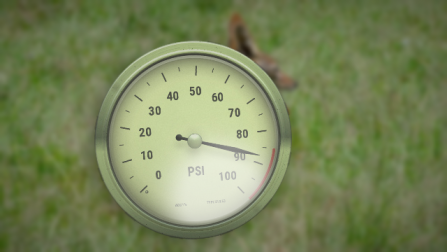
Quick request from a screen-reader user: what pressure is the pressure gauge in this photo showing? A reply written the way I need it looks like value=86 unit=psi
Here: value=87.5 unit=psi
